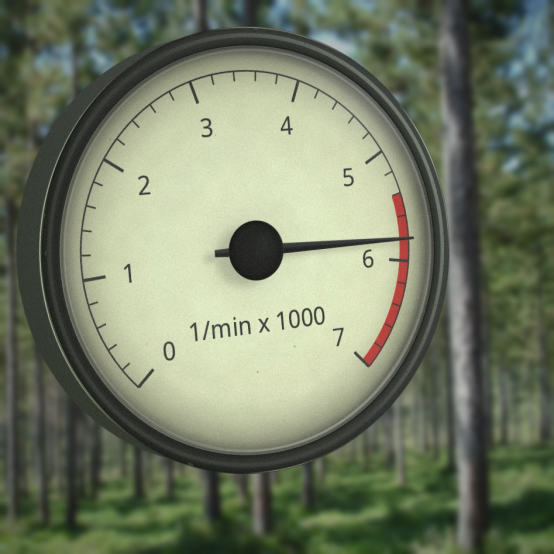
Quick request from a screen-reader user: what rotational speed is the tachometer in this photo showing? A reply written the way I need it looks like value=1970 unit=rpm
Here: value=5800 unit=rpm
